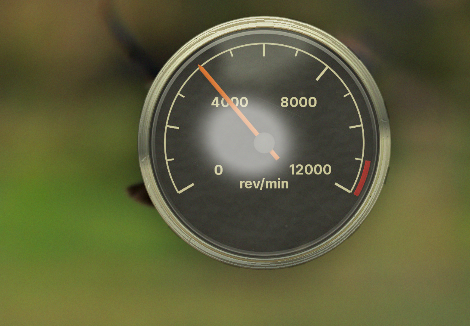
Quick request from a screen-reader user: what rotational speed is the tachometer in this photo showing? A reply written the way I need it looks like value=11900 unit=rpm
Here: value=4000 unit=rpm
